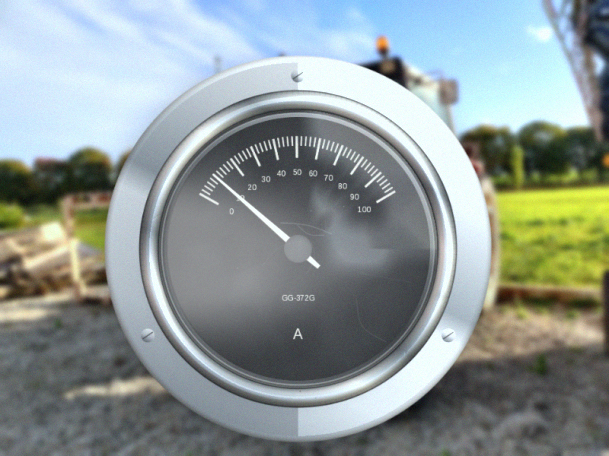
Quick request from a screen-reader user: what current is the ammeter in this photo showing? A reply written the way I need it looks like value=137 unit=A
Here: value=10 unit=A
